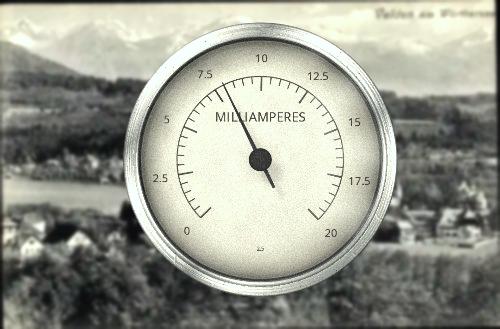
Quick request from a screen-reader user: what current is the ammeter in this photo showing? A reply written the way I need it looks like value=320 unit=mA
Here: value=8 unit=mA
